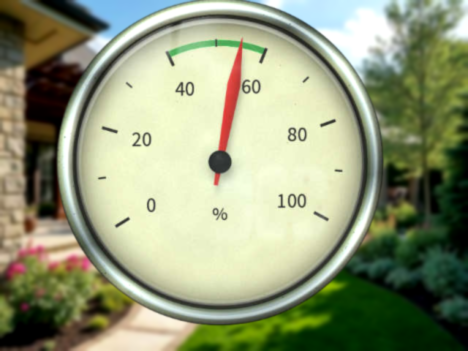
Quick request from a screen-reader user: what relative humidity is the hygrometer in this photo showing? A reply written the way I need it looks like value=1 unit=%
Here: value=55 unit=%
